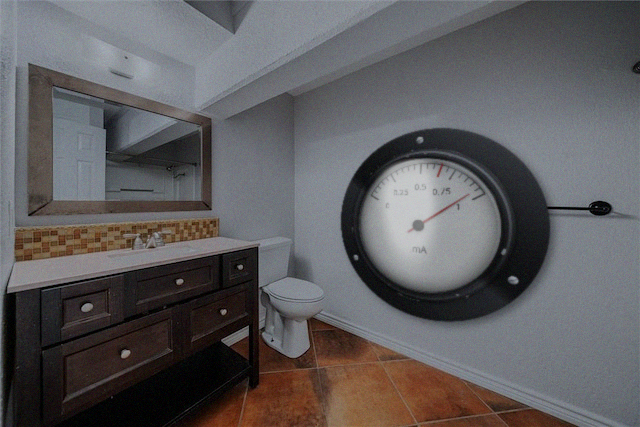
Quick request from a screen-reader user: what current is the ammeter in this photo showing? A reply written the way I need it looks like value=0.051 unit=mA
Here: value=0.95 unit=mA
